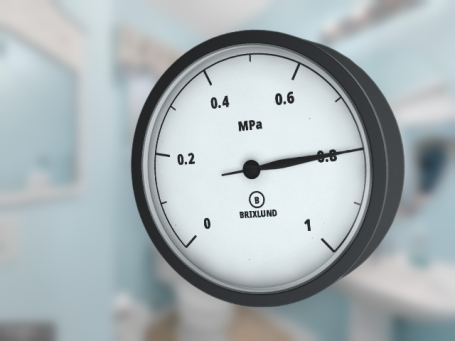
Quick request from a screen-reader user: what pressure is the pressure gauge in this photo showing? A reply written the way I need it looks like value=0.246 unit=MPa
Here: value=0.8 unit=MPa
